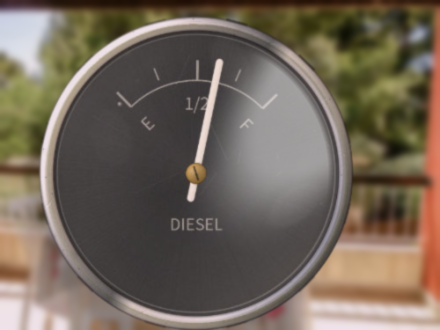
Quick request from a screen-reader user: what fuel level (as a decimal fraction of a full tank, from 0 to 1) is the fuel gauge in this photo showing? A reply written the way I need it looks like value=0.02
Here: value=0.625
